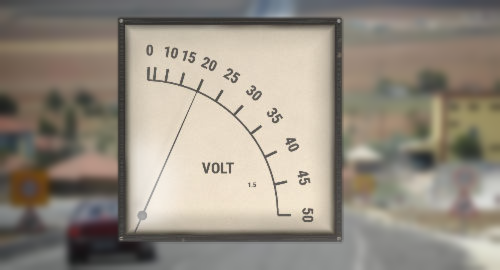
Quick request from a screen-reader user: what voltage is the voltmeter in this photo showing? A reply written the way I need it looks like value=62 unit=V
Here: value=20 unit=V
